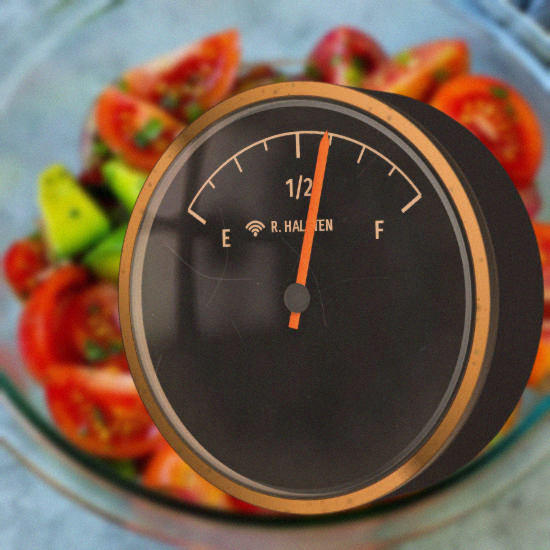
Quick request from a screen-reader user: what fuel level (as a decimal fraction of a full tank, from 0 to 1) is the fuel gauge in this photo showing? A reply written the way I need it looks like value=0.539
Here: value=0.625
